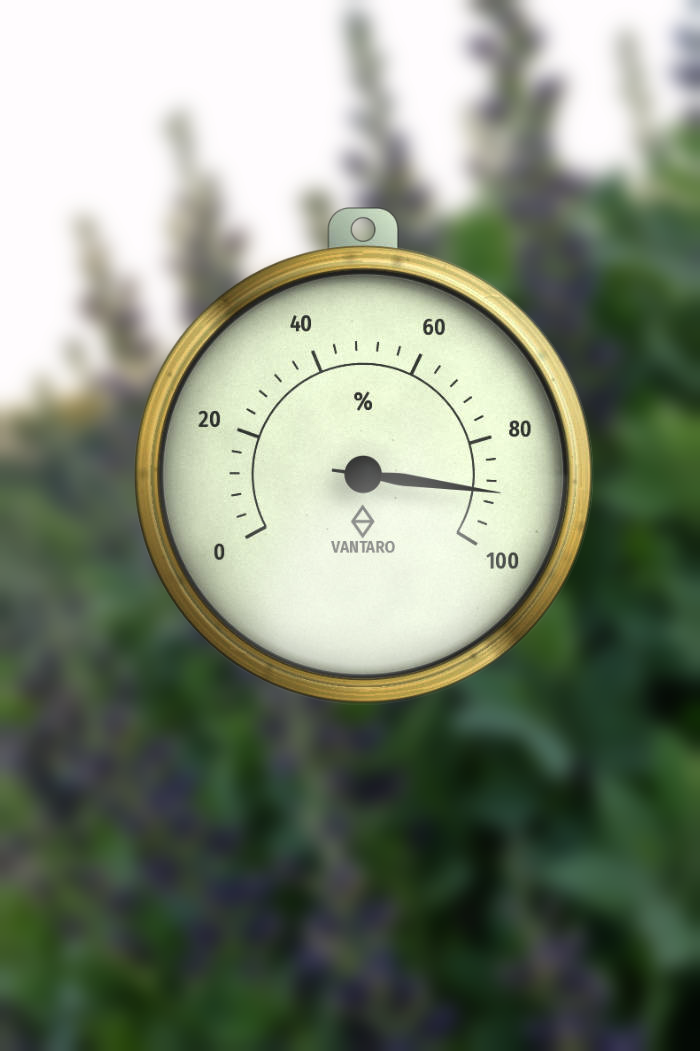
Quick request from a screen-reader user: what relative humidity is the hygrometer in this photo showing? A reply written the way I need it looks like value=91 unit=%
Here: value=90 unit=%
